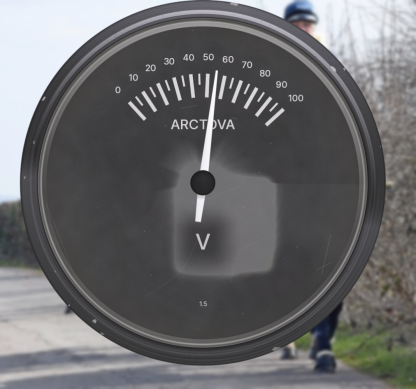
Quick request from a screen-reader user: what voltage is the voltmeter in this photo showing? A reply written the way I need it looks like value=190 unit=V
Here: value=55 unit=V
